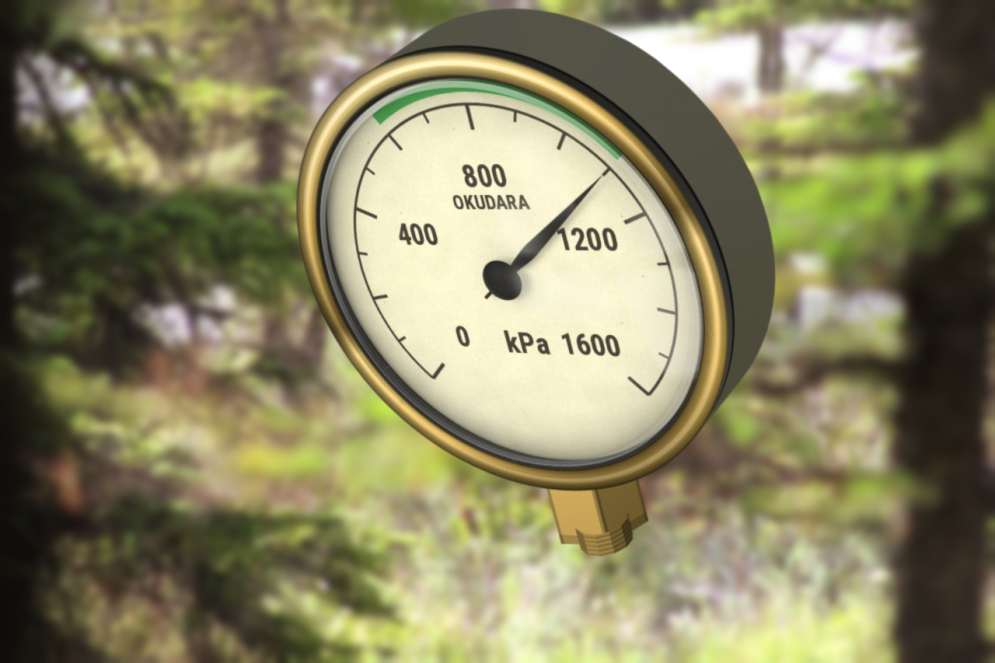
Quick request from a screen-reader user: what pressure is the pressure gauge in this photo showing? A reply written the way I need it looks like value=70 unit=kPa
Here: value=1100 unit=kPa
